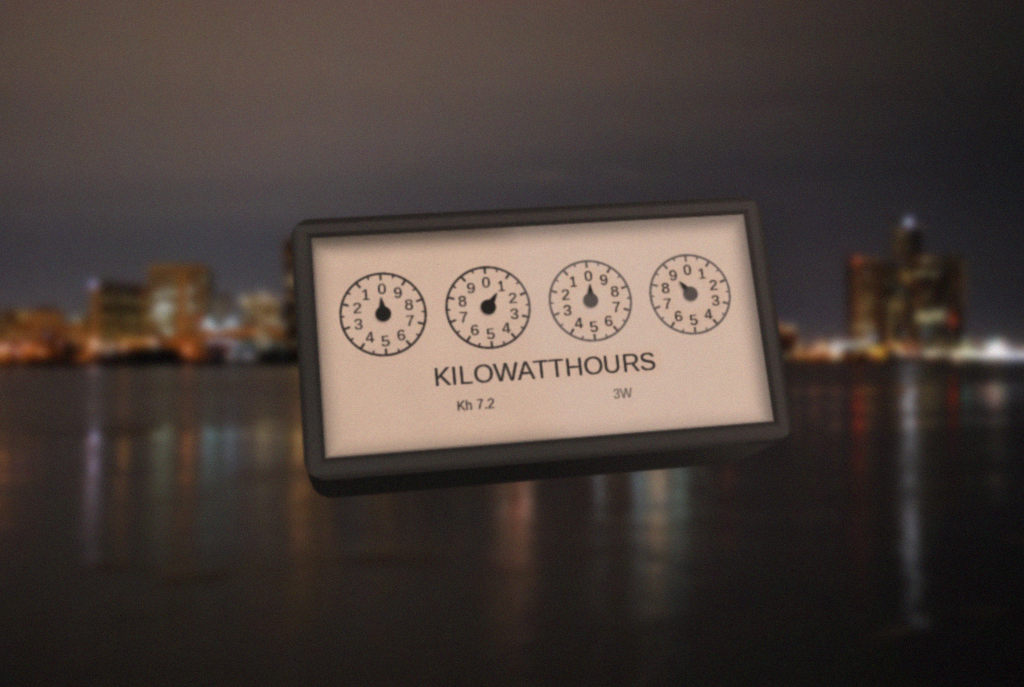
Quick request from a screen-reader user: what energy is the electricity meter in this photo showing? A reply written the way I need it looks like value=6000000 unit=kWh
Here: value=99 unit=kWh
